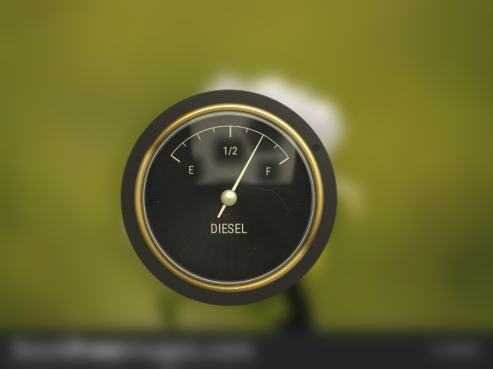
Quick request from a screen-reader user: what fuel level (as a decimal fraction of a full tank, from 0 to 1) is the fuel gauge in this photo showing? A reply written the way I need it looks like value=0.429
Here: value=0.75
